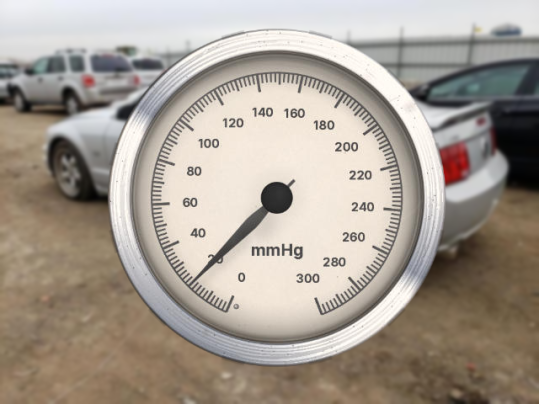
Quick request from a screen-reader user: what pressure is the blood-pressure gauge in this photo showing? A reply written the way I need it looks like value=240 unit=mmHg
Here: value=20 unit=mmHg
